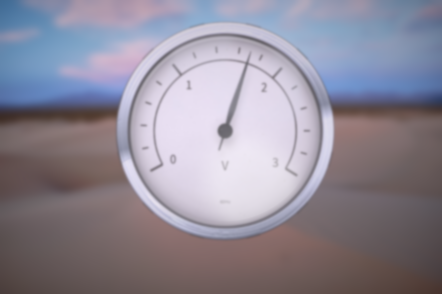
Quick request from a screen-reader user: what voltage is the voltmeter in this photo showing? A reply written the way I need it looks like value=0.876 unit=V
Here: value=1.7 unit=V
